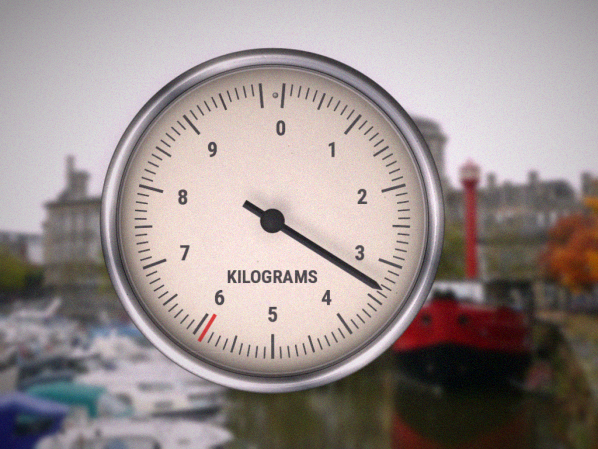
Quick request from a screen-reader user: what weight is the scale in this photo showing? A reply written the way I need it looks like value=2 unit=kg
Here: value=3.35 unit=kg
